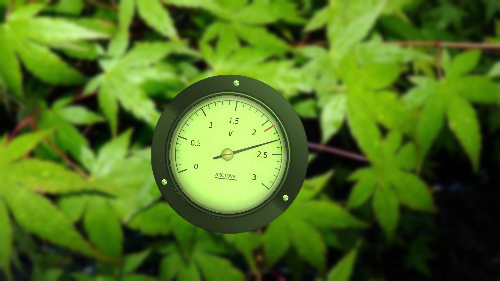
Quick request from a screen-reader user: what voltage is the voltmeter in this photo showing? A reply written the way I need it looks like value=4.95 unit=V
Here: value=2.3 unit=V
